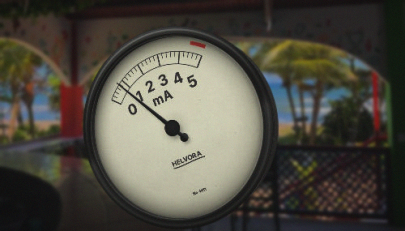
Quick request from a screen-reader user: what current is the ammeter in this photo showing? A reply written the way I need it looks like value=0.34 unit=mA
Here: value=0.8 unit=mA
